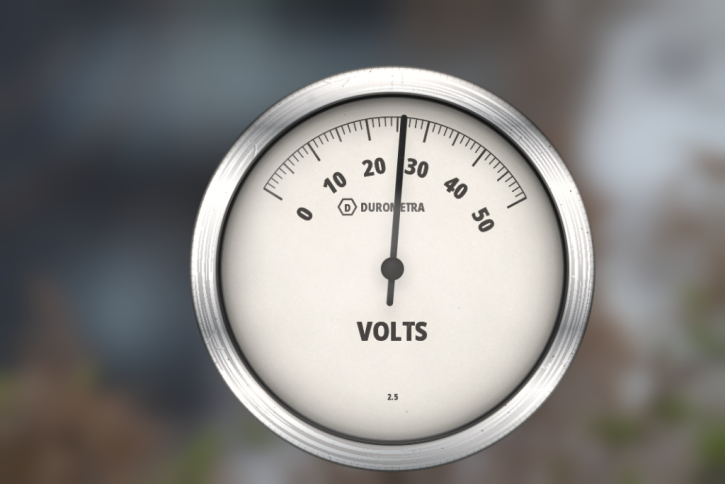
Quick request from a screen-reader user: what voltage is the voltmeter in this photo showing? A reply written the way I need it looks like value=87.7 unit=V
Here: value=26 unit=V
